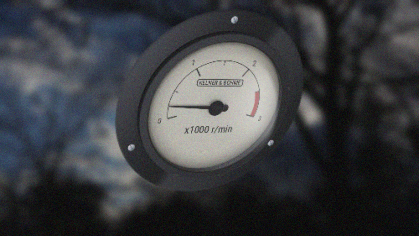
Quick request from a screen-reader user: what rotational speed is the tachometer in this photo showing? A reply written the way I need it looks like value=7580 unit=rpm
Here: value=250 unit=rpm
